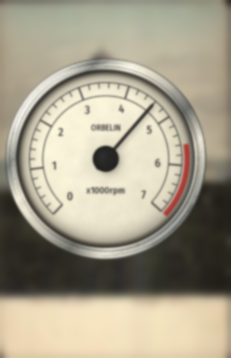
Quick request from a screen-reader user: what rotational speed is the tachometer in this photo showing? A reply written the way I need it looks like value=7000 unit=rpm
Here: value=4600 unit=rpm
